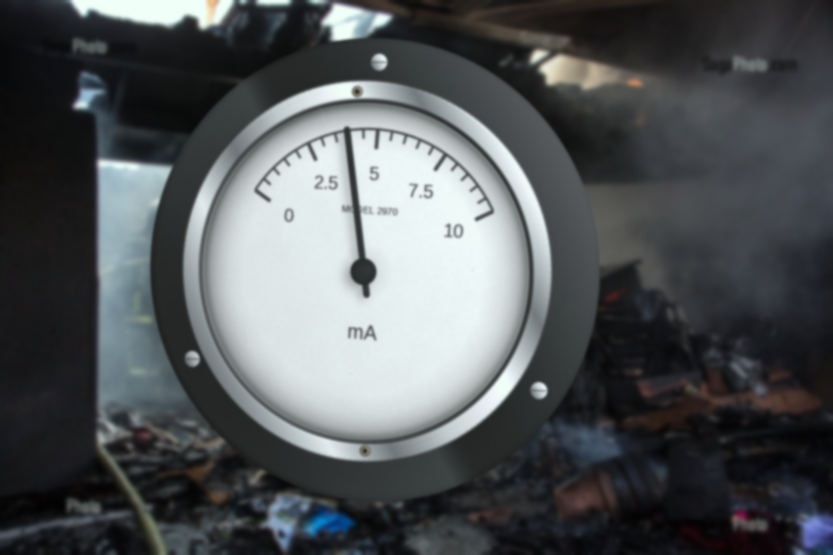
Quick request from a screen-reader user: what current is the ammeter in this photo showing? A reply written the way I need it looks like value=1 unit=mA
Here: value=4 unit=mA
